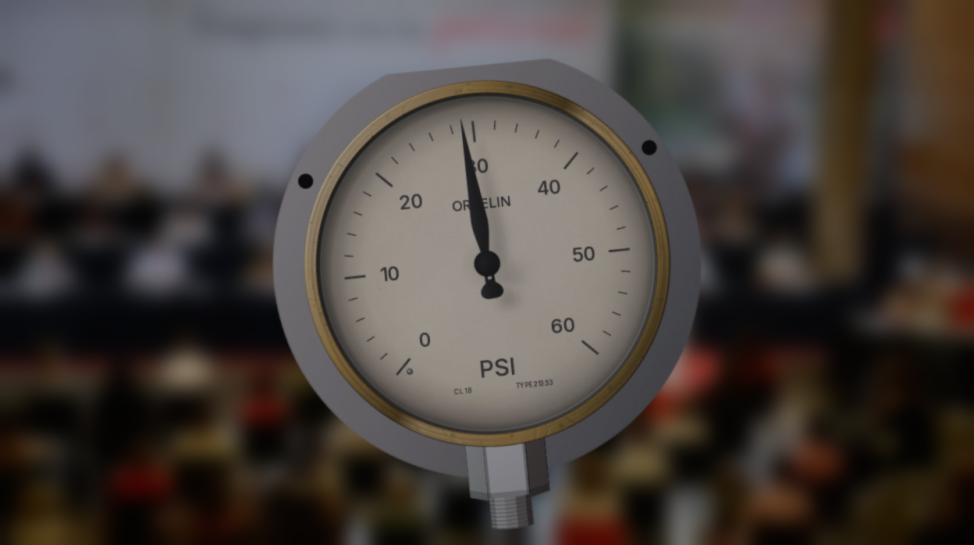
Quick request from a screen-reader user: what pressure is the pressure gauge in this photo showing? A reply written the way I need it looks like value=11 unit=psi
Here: value=29 unit=psi
